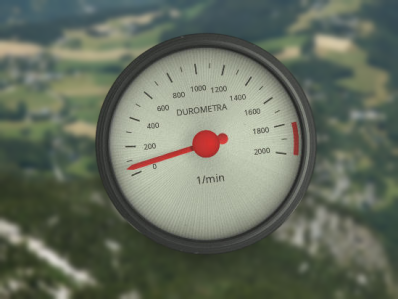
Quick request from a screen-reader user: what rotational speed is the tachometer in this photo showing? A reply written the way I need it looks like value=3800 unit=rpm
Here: value=50 unit=rpm
